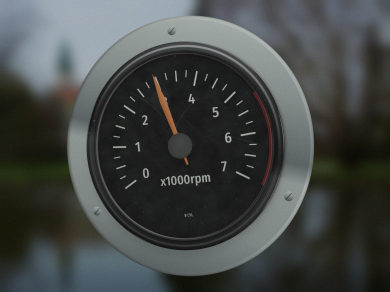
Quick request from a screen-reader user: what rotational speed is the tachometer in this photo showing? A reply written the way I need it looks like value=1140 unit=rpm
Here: value=3000 unit=rpm
